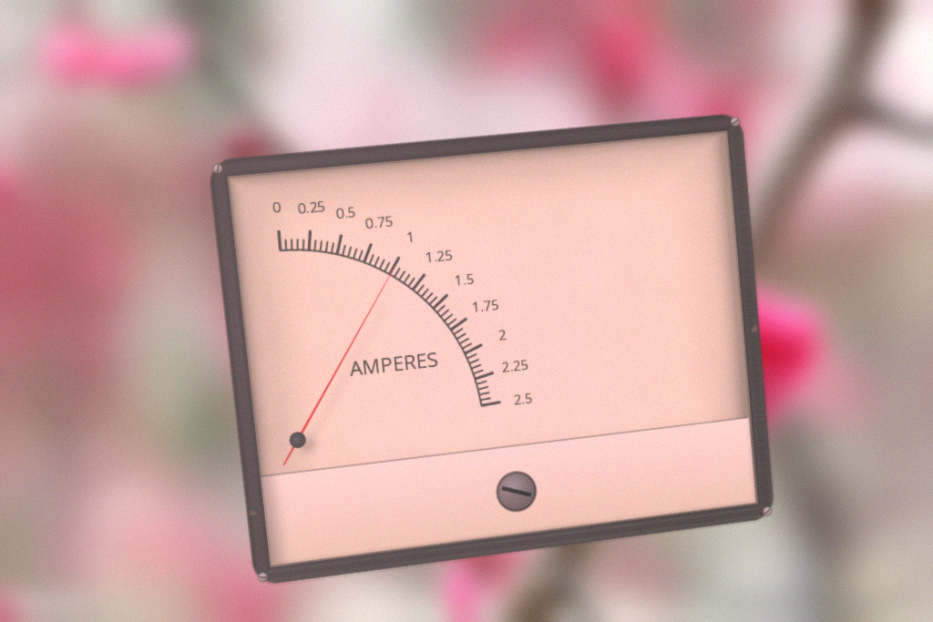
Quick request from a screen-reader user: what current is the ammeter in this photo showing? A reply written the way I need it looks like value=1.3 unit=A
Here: value=1 unit=A
